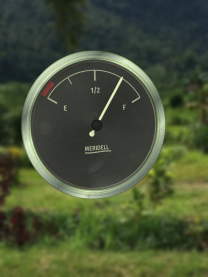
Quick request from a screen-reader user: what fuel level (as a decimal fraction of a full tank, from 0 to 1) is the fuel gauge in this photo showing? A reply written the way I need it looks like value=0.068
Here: value=0.75
